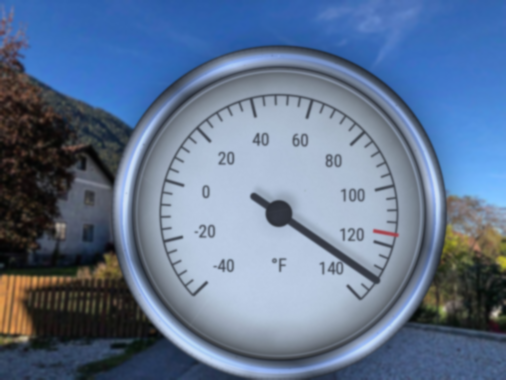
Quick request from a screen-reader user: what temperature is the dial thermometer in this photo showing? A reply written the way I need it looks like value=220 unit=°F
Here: value=132 unit=°F
